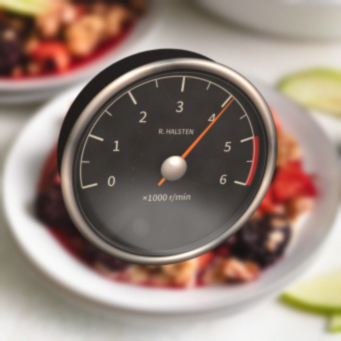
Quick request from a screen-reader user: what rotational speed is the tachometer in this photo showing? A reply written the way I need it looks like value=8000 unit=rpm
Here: value=4000 unit=rpm
